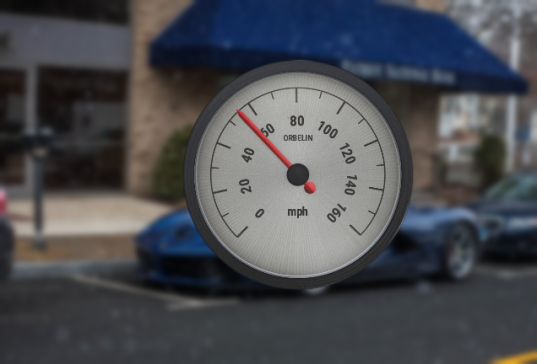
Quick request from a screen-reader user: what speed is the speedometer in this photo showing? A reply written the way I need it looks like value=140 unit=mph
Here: value=55 unit=mph
